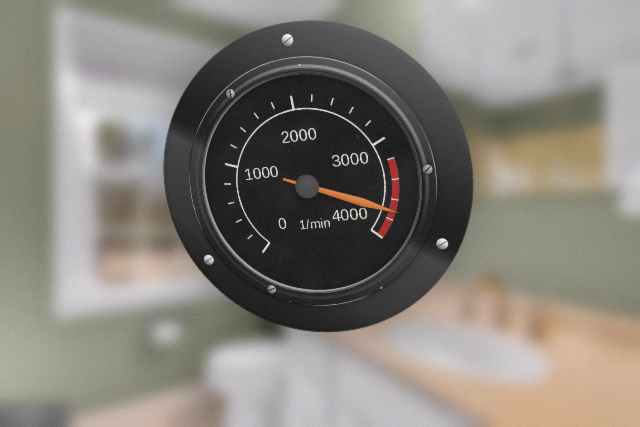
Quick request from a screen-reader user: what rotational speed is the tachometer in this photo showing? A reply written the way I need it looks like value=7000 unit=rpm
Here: value=3700 unit=rpm
